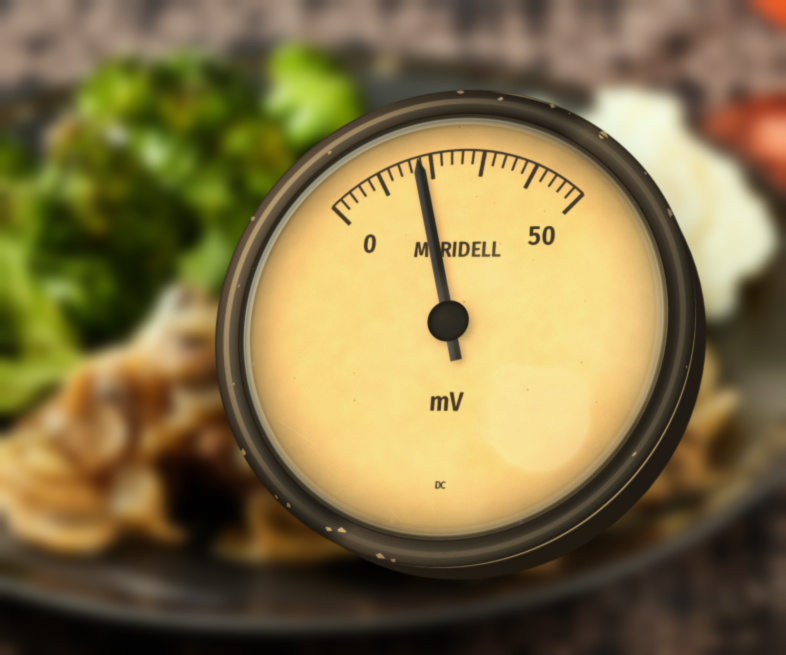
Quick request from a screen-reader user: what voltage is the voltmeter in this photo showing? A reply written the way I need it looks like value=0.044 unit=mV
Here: value=18 unit=mV
